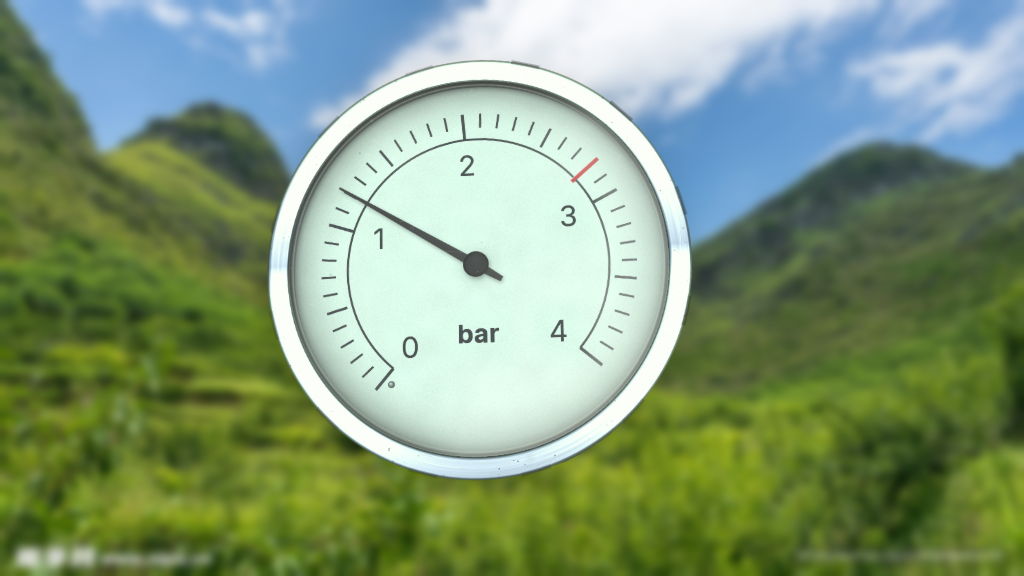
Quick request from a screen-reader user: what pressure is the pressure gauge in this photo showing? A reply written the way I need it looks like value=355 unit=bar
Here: value=1.2 unit=bar
